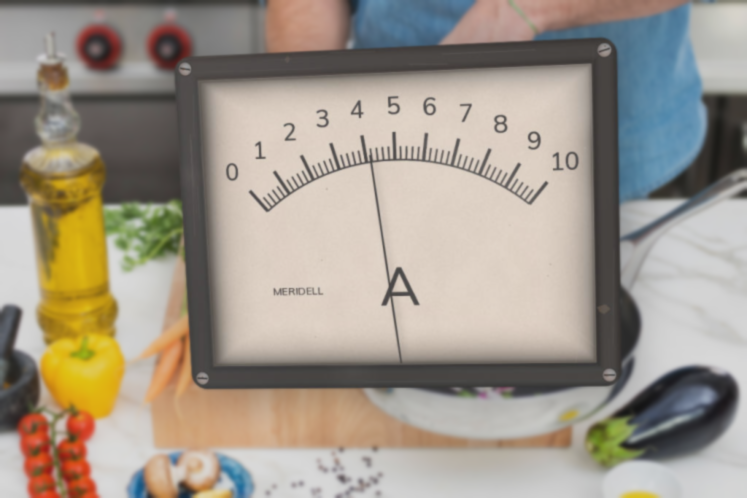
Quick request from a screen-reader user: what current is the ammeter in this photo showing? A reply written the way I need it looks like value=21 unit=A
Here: value=4.2 unit=A
